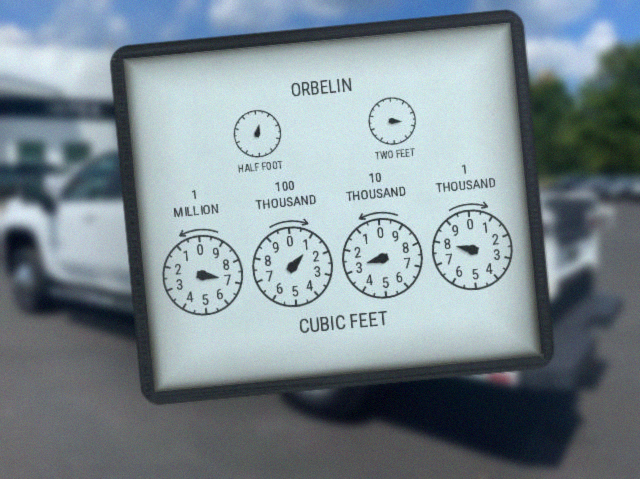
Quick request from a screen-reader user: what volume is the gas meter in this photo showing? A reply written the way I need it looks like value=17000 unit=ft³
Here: value=712800 unit=ft³
